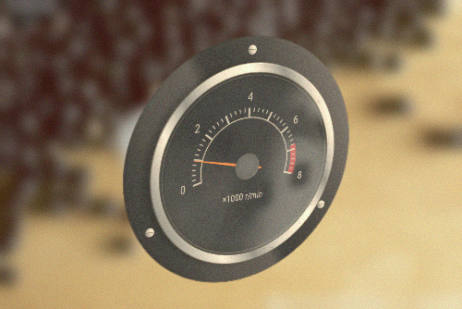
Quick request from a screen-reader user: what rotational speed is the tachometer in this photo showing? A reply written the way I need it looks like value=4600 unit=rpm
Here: value=1000 unit=rpm
